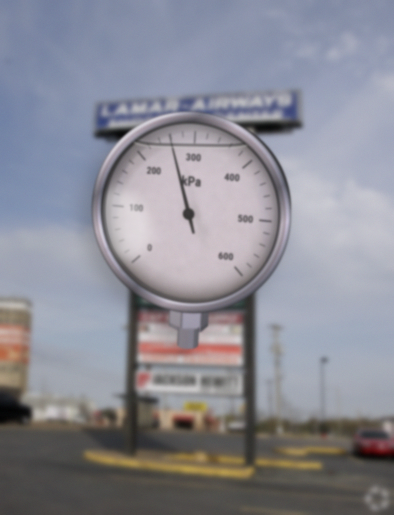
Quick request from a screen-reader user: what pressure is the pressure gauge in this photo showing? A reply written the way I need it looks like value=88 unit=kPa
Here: value=260 unit=kPa
